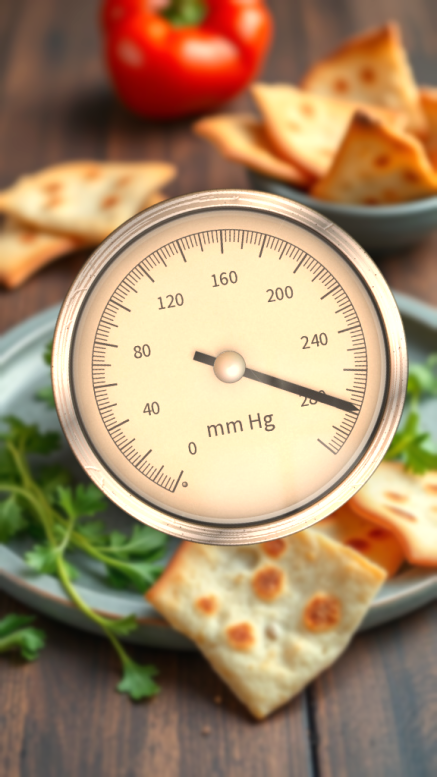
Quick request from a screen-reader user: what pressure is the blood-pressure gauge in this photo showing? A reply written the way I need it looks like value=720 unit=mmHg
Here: value=278 unit=mmHg
